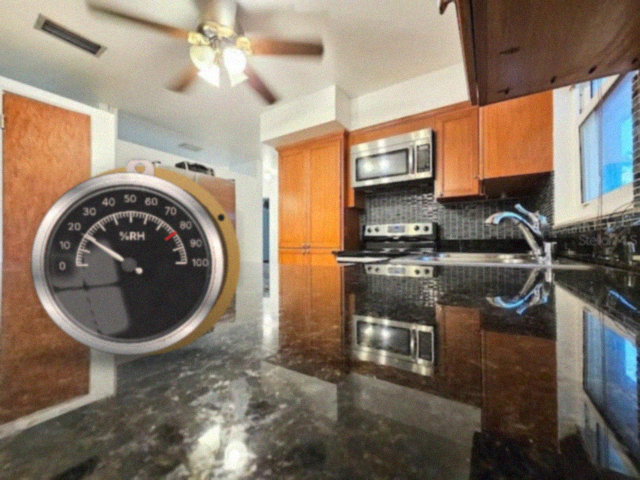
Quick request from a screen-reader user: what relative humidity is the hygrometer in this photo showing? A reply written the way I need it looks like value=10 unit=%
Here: value=20 unit=%
